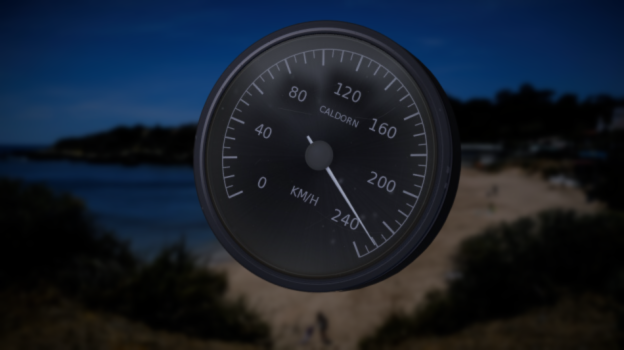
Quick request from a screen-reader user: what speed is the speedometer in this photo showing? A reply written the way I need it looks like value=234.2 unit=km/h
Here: value=230 unit=km/h
